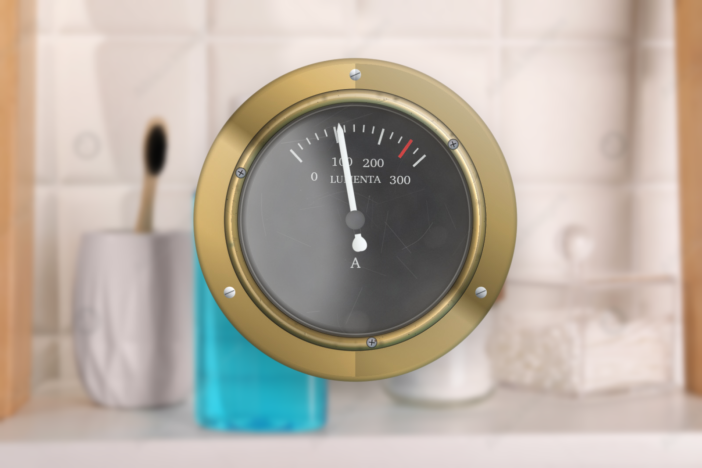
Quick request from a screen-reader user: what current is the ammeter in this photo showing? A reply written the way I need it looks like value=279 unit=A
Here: value=110 unit=A
